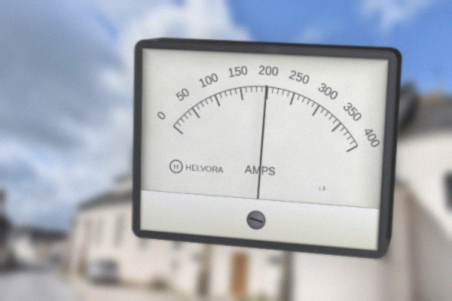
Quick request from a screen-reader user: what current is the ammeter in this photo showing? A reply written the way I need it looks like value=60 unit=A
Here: value=200 unit=A
